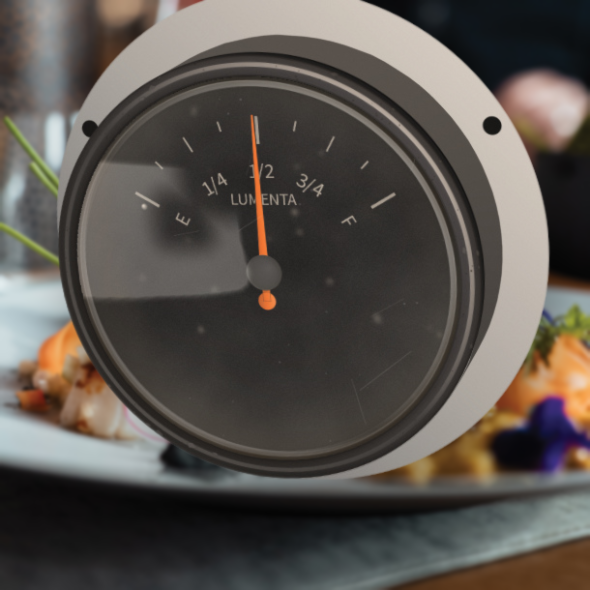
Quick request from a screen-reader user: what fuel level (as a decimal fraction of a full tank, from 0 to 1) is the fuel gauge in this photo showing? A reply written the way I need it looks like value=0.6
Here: value=0.5
